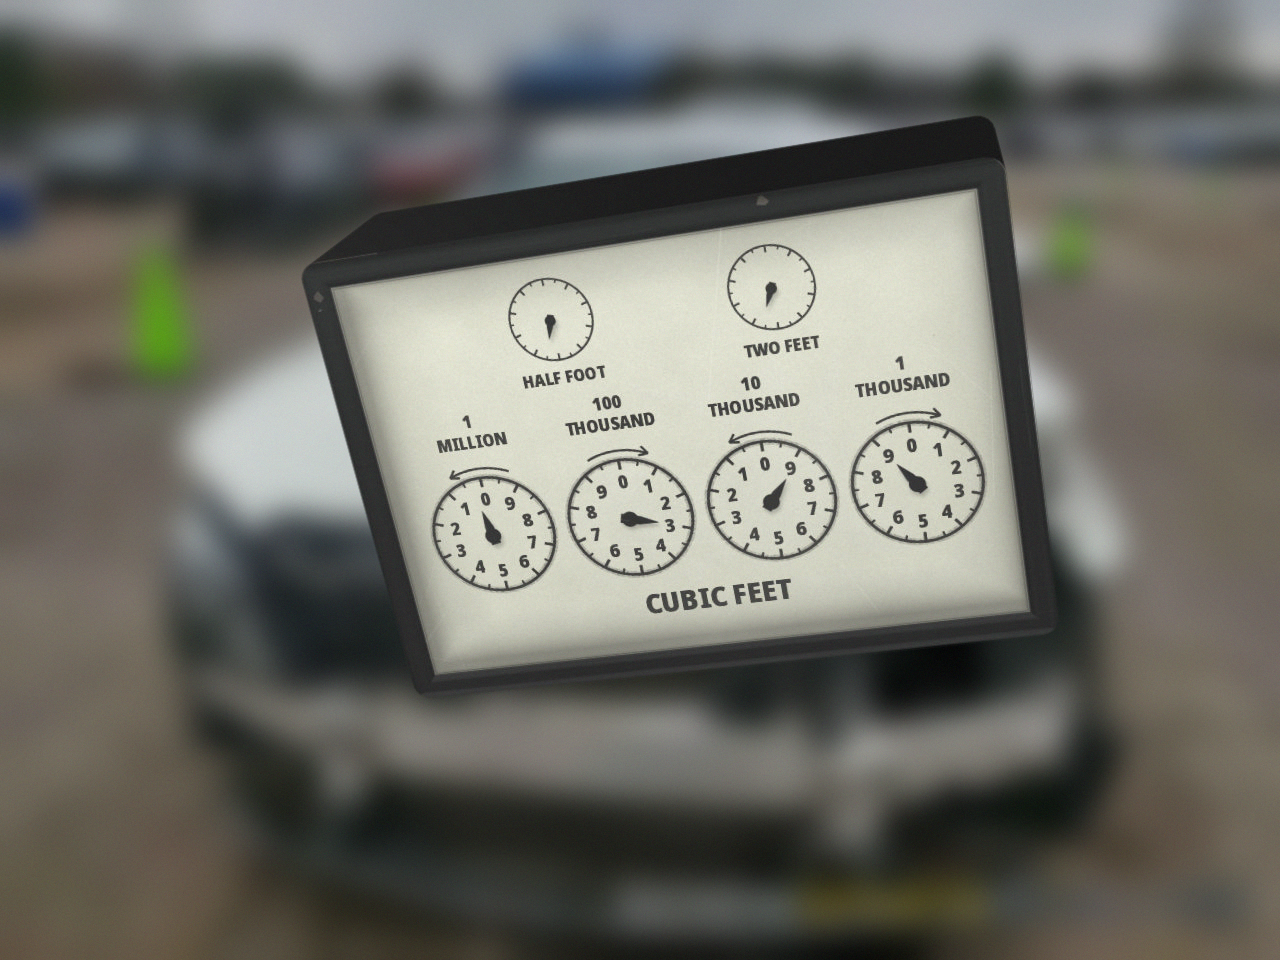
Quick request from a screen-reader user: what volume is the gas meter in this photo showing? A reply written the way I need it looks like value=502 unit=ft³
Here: value=28900 unit=ft³
